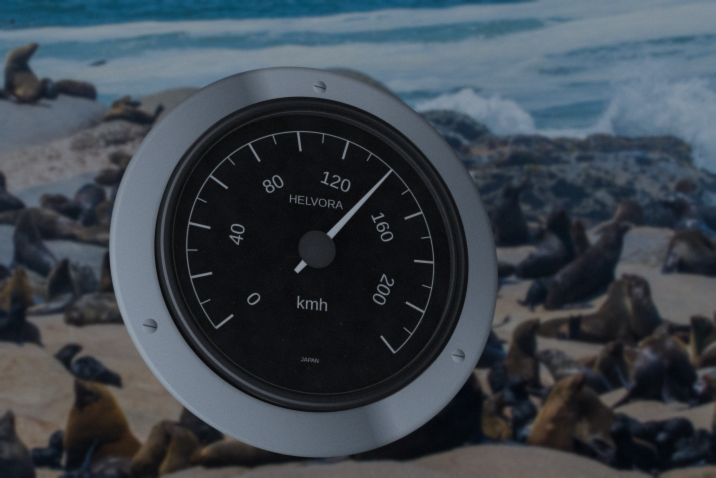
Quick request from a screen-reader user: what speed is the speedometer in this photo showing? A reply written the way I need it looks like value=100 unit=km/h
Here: value=140 unit=km/h
